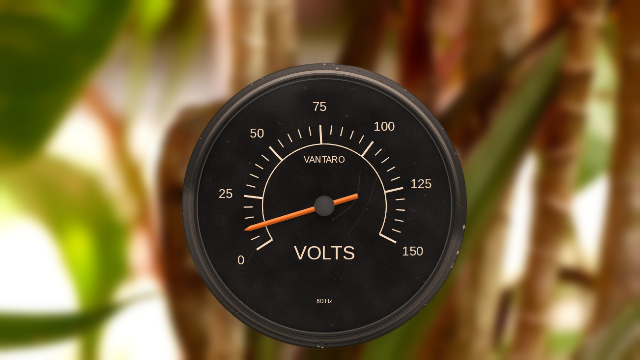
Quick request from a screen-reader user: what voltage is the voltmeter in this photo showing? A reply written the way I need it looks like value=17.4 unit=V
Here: value=10 unit=V
